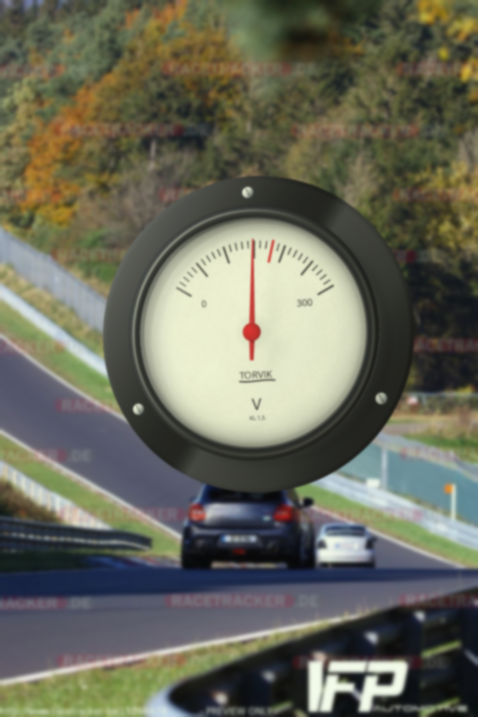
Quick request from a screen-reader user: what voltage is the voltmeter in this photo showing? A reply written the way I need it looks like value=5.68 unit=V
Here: value=150 unit=V
